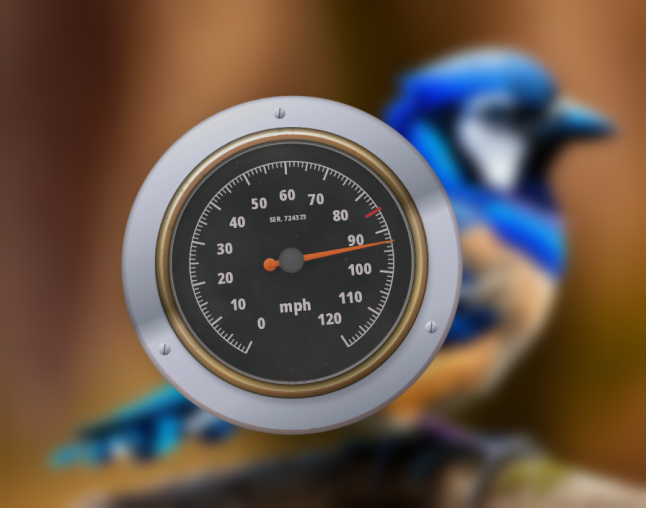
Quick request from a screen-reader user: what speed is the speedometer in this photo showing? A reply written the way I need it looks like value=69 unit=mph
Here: value=93 unit=mph
